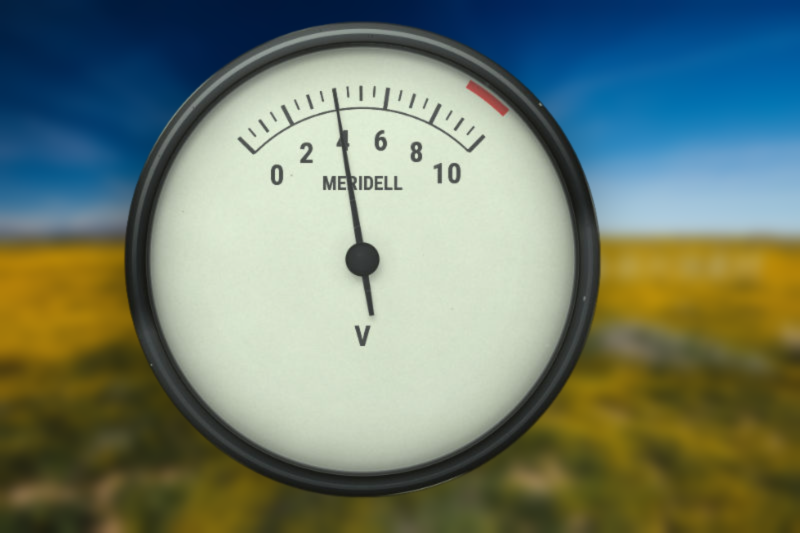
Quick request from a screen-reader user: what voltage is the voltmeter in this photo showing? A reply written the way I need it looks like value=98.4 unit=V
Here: value=4 unit=V
